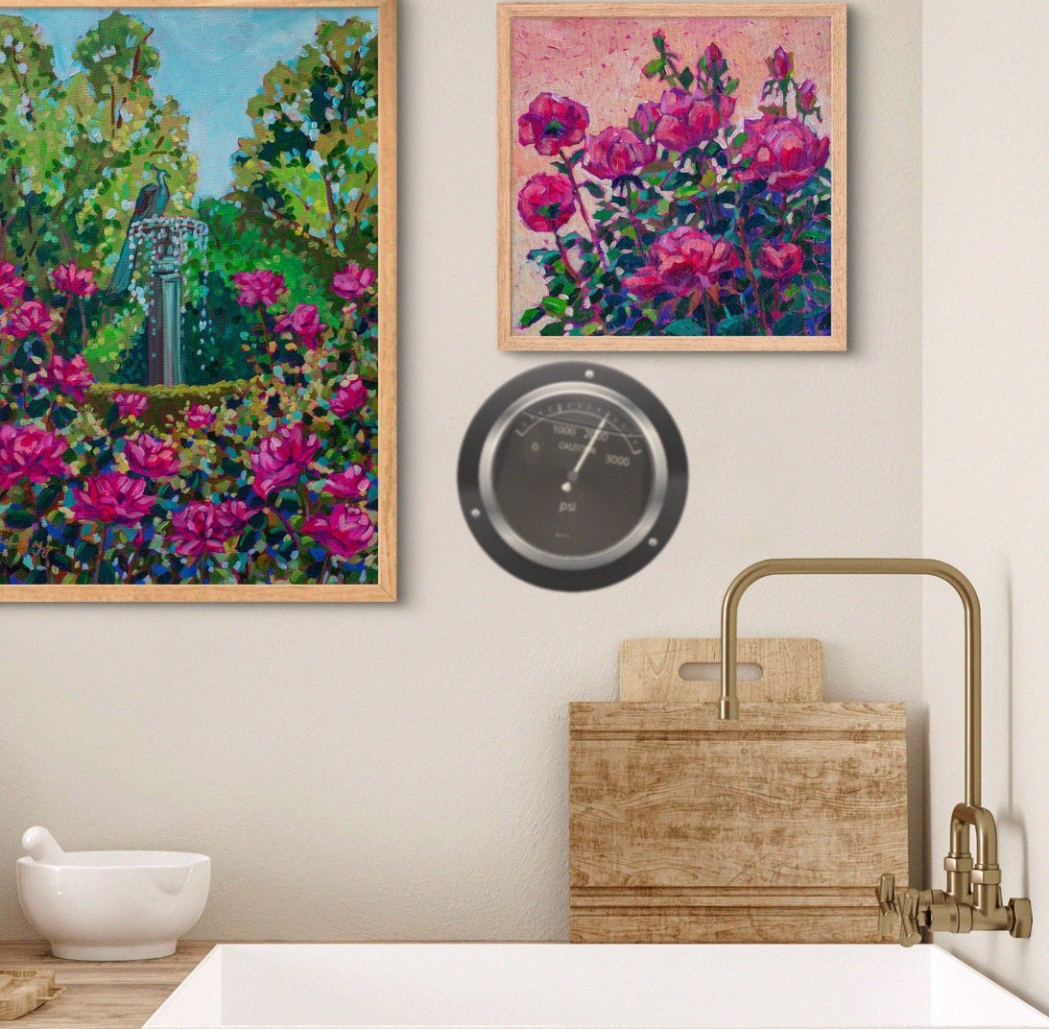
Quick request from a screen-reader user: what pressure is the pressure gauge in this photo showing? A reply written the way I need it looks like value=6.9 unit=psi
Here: value=2000 unit=psi
